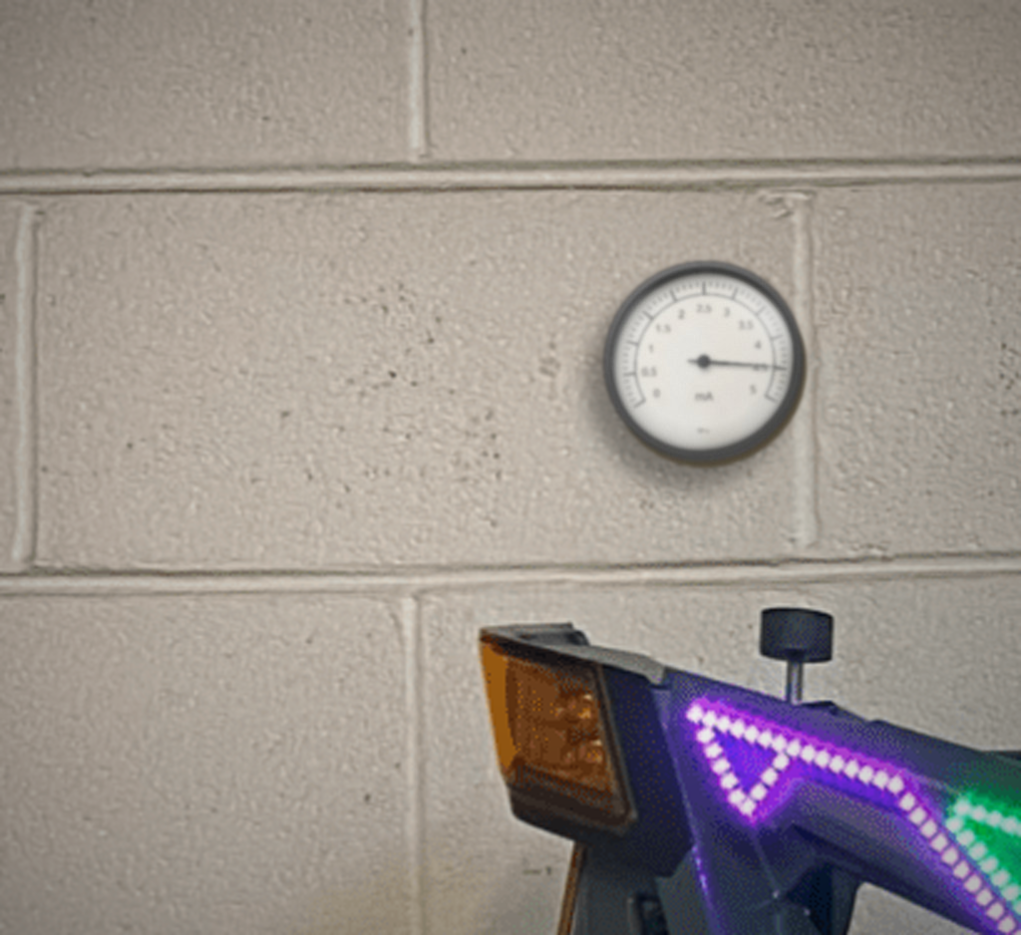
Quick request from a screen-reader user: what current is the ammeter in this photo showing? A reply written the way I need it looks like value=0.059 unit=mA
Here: value=4.5 unit=mA
